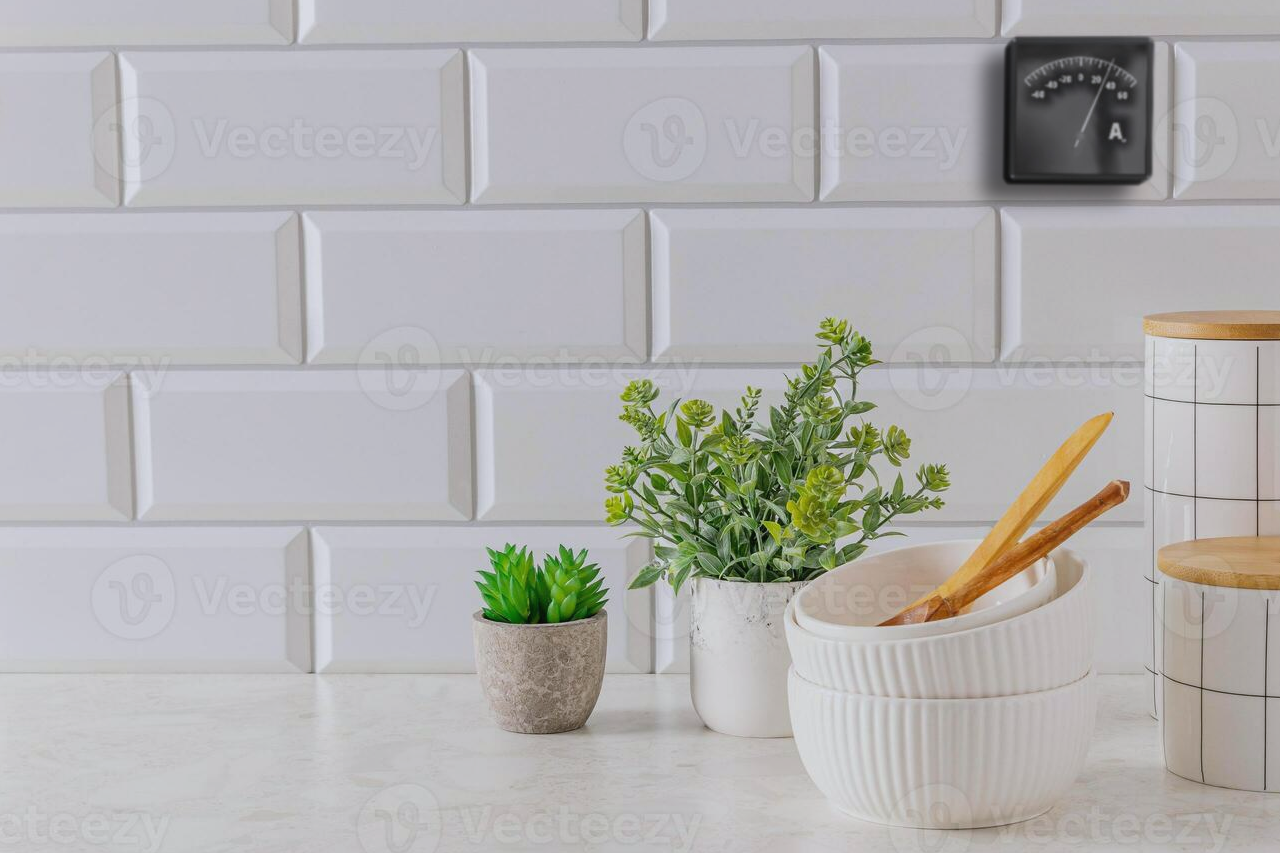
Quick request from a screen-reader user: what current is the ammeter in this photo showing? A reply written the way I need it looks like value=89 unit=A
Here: value=30 unit=A
